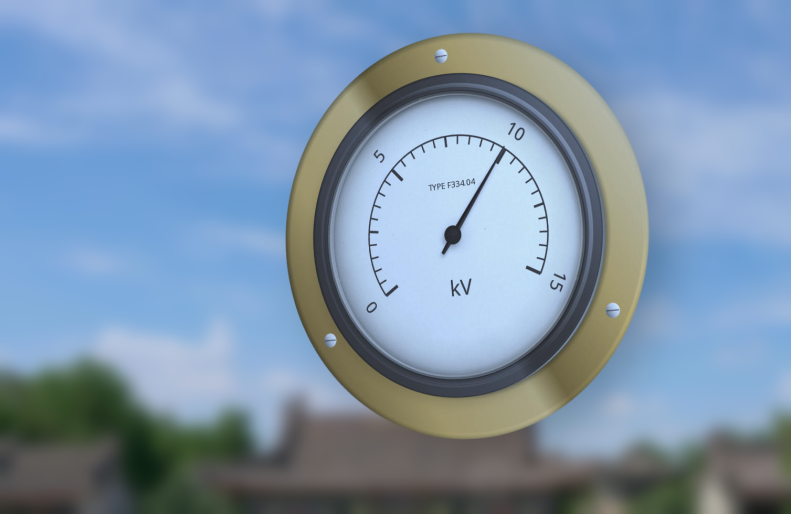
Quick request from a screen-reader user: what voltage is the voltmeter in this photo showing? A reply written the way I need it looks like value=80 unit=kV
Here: value=10 unit=kV
